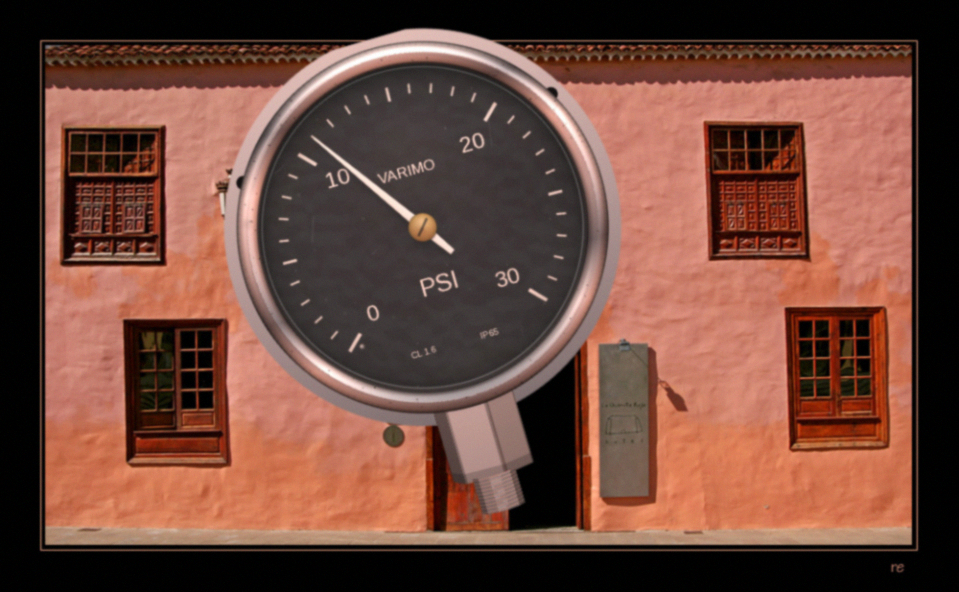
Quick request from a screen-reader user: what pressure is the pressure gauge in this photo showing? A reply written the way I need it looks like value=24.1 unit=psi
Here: value=11 unit=psi
